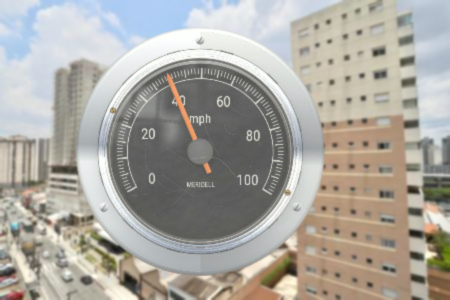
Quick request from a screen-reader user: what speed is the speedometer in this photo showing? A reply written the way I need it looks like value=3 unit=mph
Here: value=40 unit=mph
